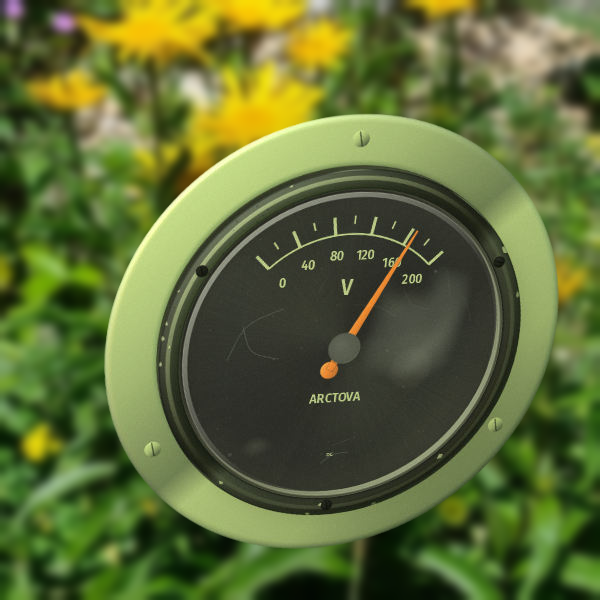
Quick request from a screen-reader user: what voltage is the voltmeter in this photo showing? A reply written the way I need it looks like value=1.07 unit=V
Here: value=160 unit=V
